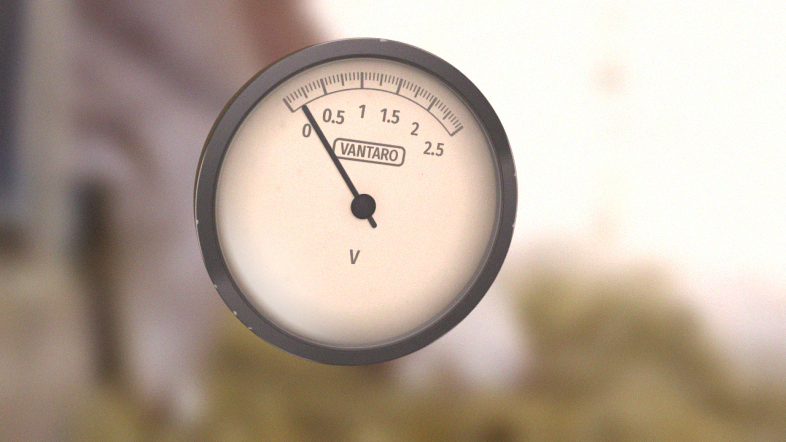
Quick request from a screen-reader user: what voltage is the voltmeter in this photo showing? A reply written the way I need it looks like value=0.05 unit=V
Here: value=0.15 unit=V
